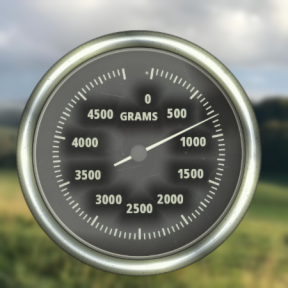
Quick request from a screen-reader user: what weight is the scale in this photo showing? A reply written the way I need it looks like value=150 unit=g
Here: value=800 unit=g
